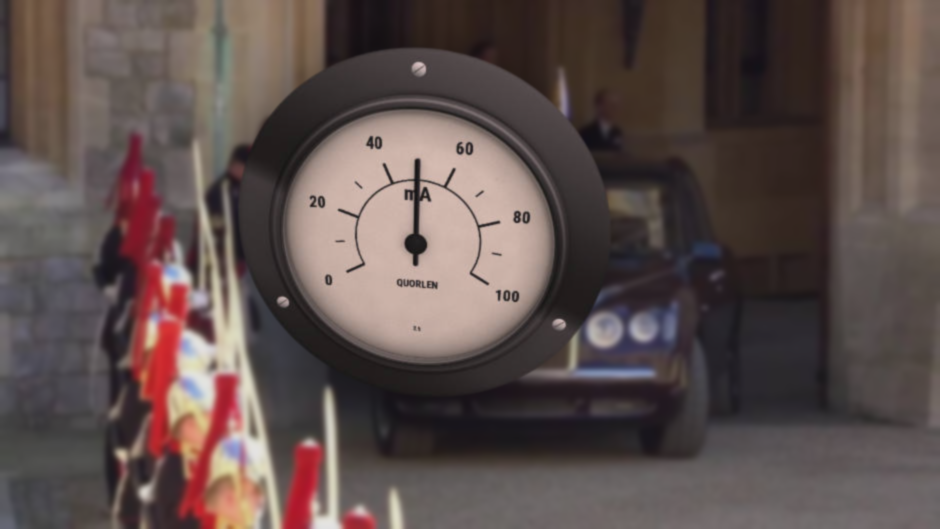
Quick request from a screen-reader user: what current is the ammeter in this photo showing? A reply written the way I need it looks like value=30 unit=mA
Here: value=50 unit=mA
